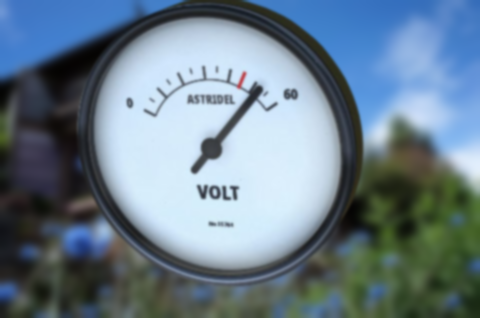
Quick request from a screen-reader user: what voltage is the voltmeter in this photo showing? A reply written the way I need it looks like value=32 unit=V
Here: value=52.5 unit=V
